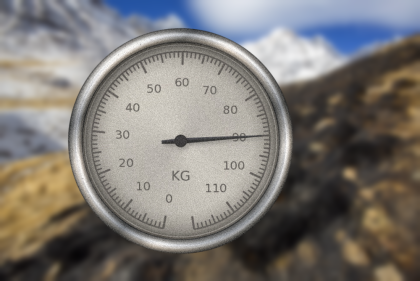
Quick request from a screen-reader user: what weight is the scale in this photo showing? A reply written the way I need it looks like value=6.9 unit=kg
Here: value=90 unit=kg
